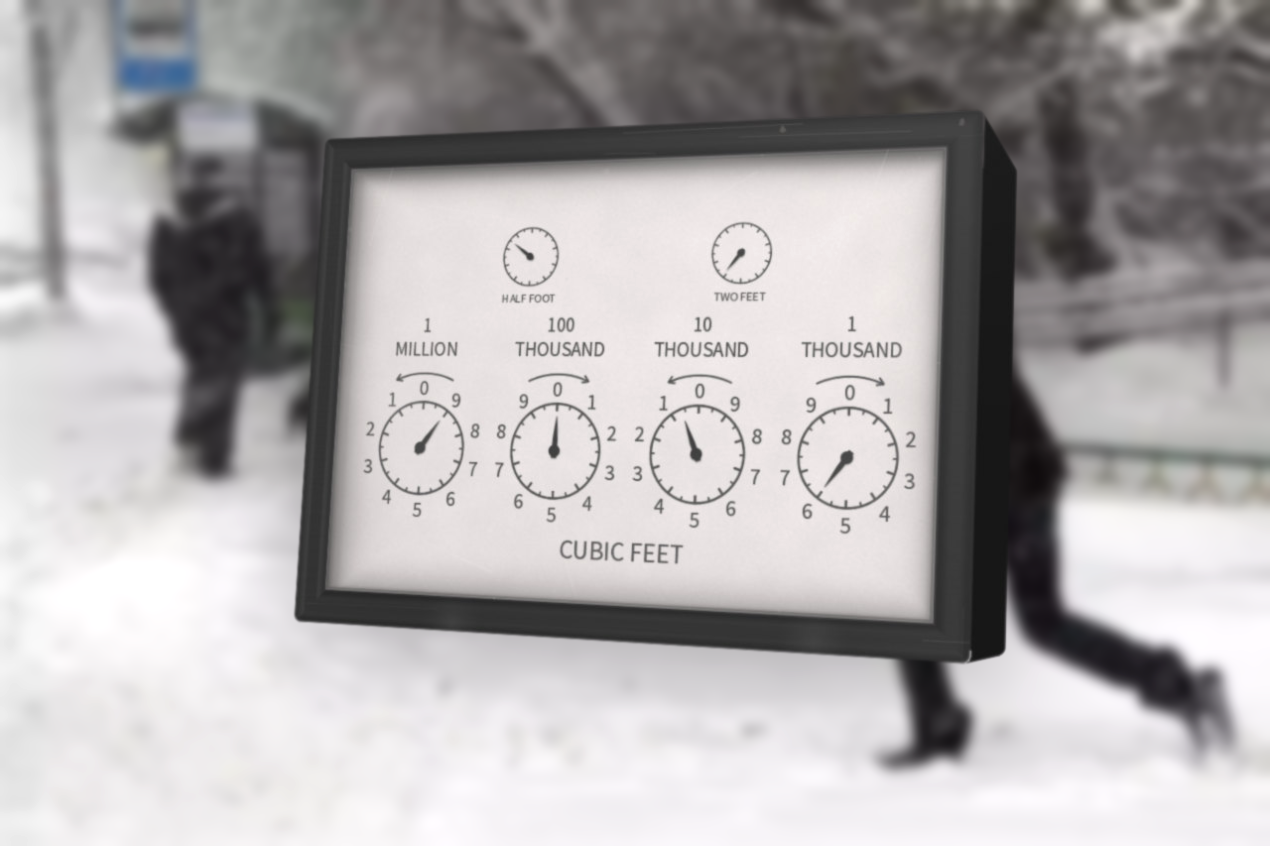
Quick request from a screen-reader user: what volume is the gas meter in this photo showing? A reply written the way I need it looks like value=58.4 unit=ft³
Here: value=900600 unit=ft³
